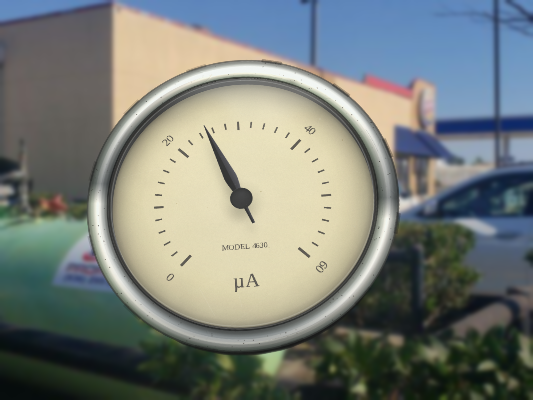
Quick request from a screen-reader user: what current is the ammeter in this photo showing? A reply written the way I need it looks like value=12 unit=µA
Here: value=25 unit=µA
